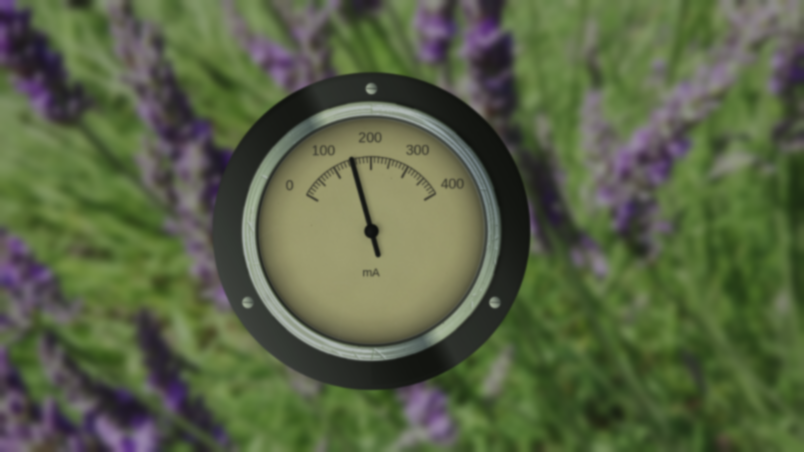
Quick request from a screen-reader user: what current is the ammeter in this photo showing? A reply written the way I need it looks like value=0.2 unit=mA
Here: value=150 unit=mA
